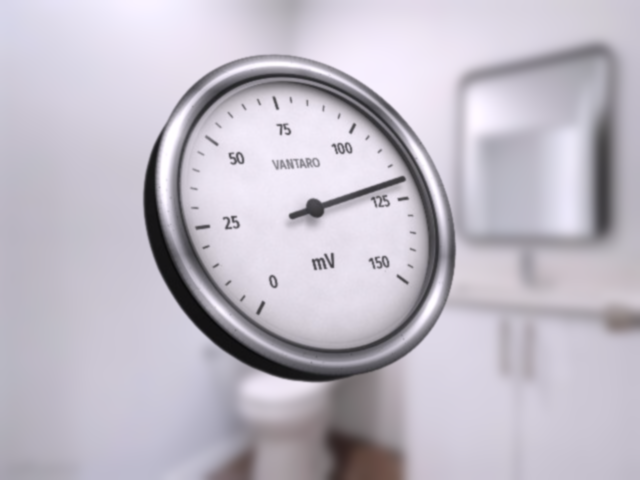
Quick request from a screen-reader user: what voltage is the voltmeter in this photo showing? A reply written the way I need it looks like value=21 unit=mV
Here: value=120 unit=mV
